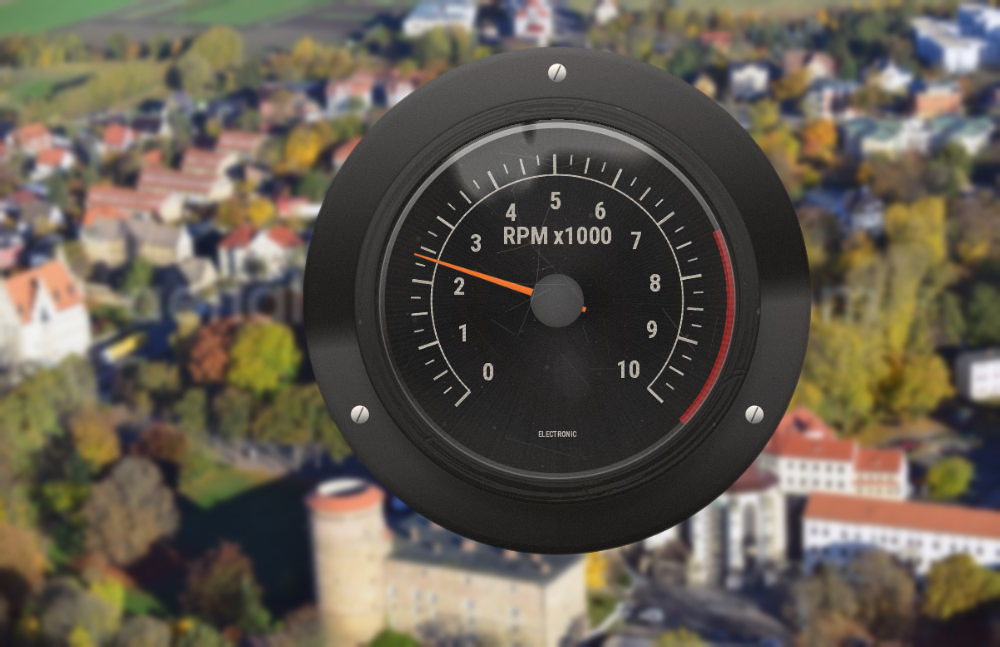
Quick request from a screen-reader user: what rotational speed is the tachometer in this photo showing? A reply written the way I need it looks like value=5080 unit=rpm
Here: value=2375 unit=rpm
